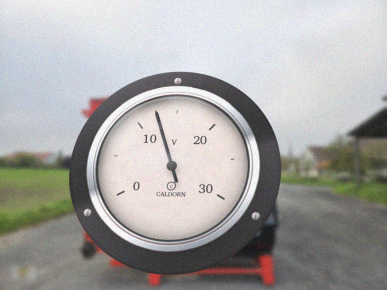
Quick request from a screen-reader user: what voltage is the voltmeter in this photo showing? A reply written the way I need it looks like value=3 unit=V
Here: value=12.5 unit=V
